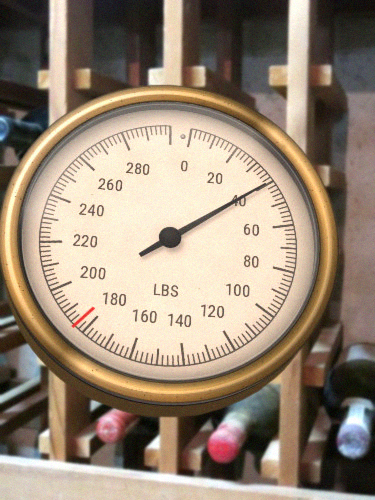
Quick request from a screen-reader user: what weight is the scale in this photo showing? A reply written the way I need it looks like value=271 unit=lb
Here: value=40 unit=lb
